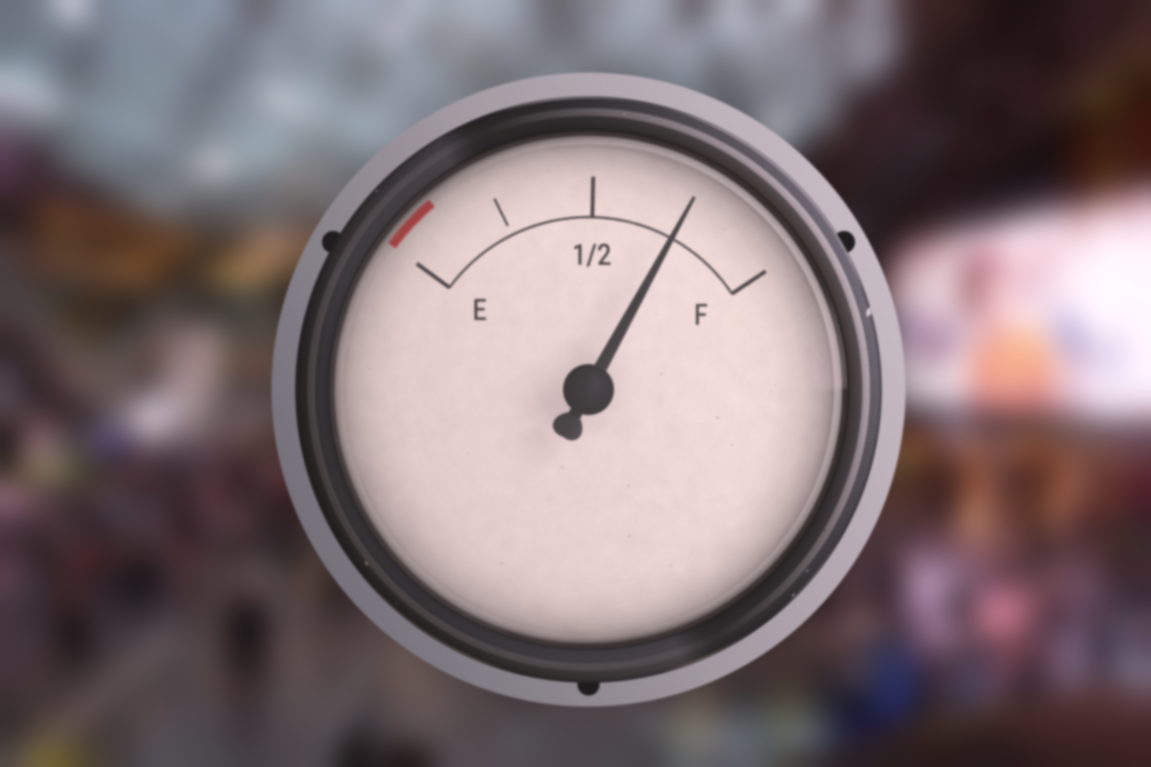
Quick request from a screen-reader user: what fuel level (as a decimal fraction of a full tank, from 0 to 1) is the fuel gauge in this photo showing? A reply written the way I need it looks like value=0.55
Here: value=0.75
